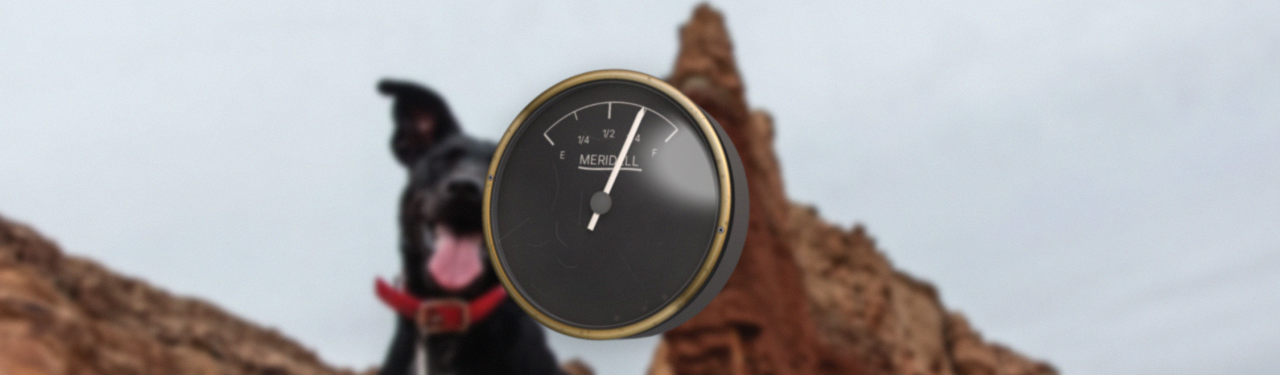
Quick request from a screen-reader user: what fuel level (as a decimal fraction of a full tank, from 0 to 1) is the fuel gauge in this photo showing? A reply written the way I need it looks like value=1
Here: value=0.75
